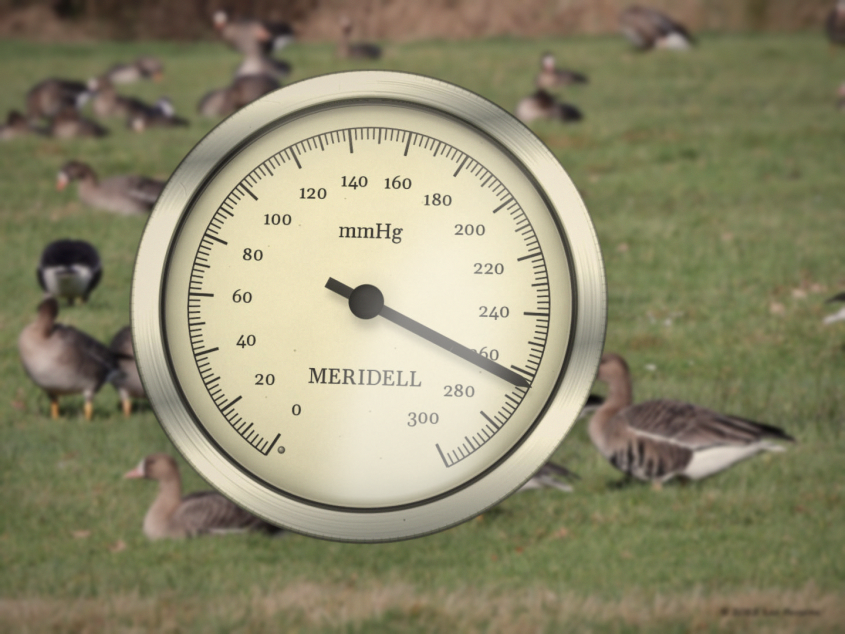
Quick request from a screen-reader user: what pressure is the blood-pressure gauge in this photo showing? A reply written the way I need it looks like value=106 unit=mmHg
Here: value=264 unit=mmHg
